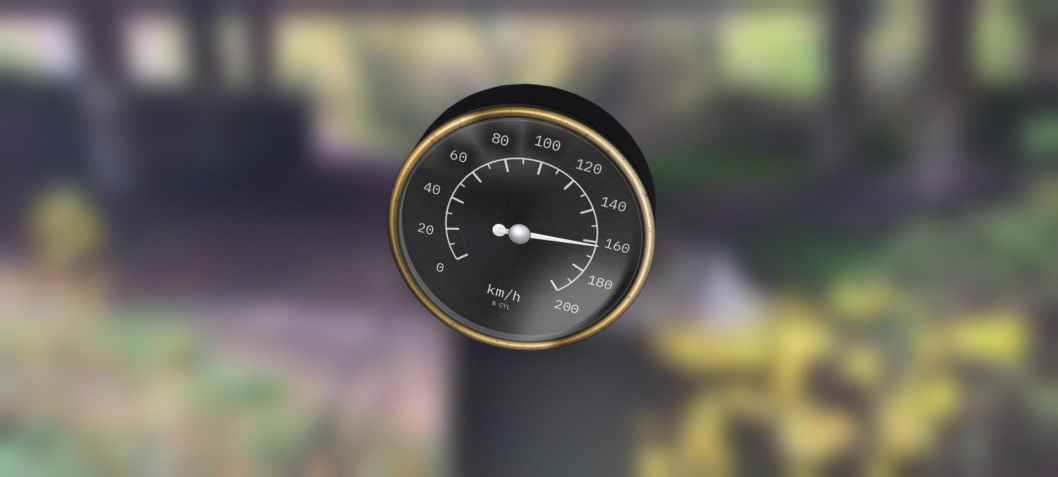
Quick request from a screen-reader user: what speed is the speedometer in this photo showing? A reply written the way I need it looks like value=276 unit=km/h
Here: value=160 unit=km/h
